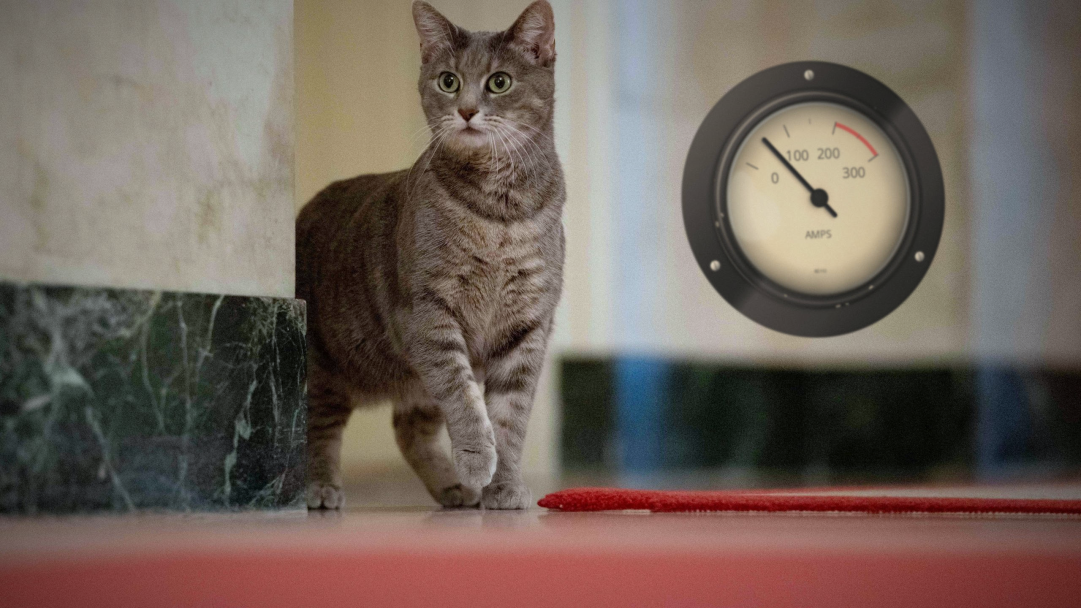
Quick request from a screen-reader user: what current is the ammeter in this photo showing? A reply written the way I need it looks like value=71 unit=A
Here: value=50 unit=A
